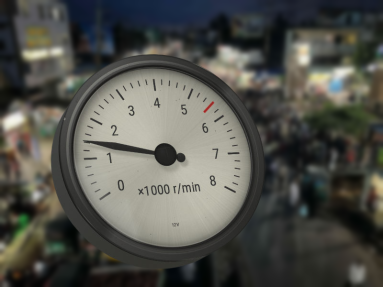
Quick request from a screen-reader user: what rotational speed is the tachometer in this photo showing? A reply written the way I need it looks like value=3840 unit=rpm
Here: value=1400 unit=rpm
